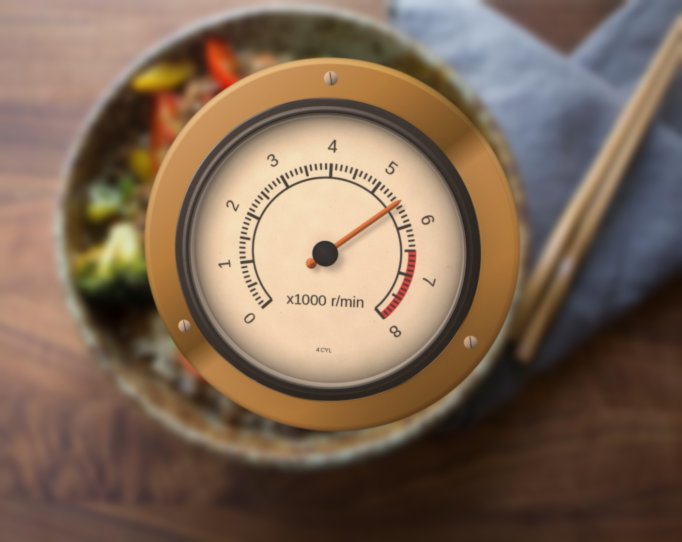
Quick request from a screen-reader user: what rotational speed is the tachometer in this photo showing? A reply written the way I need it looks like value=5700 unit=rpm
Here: value=5500 unit=rpm
